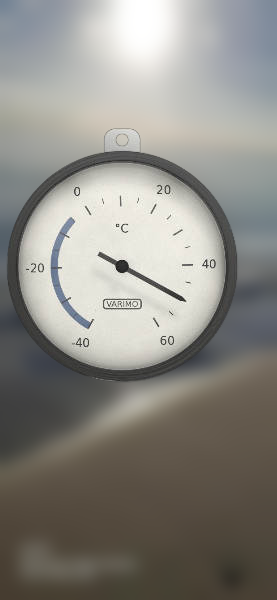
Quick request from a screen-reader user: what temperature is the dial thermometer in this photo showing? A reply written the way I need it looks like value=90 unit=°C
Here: value=50 unit=°C
